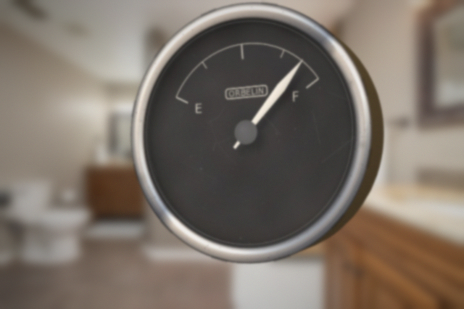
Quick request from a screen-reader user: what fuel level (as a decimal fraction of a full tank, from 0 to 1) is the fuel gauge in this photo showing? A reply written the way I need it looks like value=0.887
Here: value=0.875
